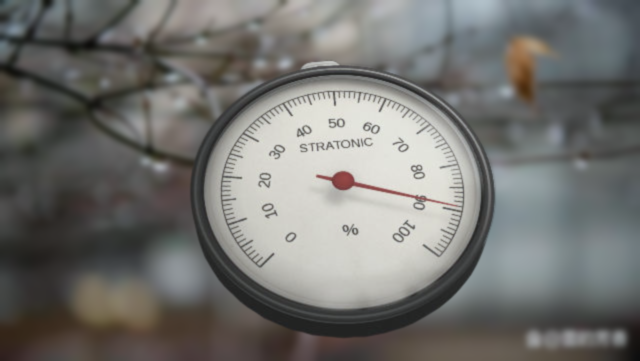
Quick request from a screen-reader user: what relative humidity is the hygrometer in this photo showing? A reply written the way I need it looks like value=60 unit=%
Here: value=90 unit=%
